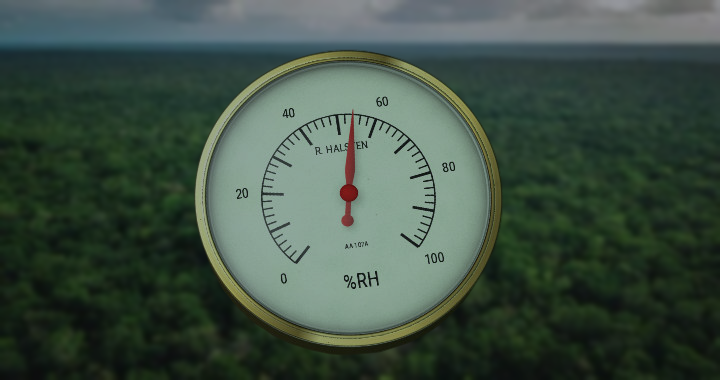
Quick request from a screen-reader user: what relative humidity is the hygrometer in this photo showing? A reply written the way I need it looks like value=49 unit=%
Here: value=54 unit=%
